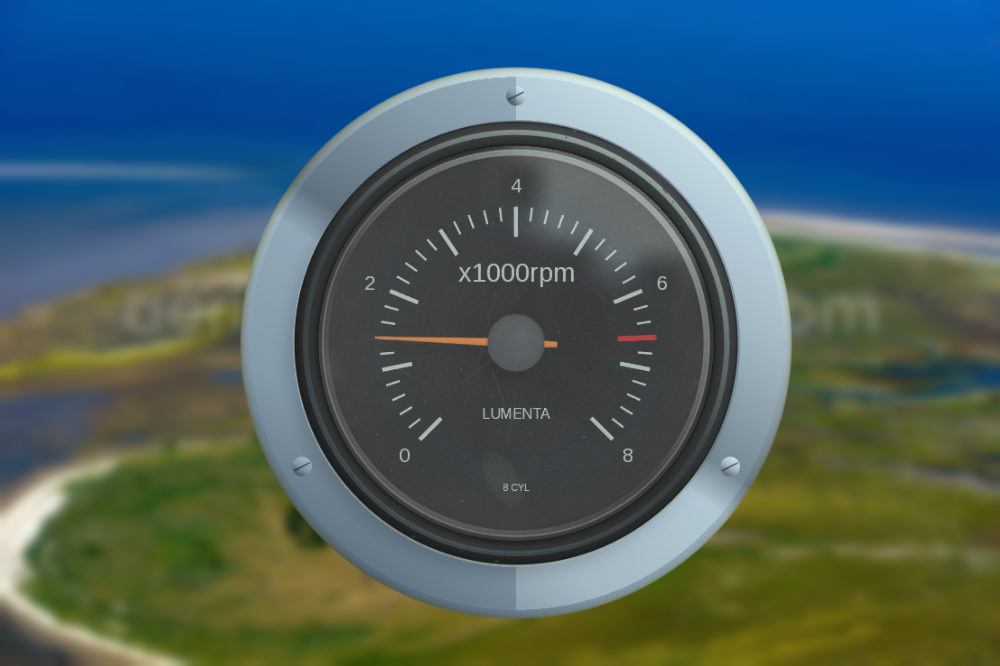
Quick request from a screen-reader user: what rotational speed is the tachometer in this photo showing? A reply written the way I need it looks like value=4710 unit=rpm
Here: value=1400 unit=rpm
